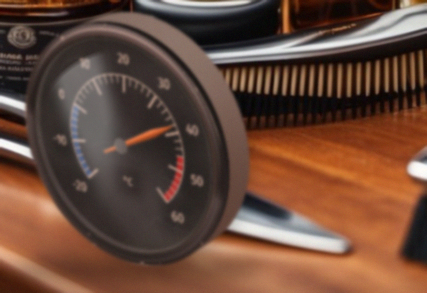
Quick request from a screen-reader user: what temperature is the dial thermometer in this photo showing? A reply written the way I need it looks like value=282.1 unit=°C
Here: value=38 unit=°C
